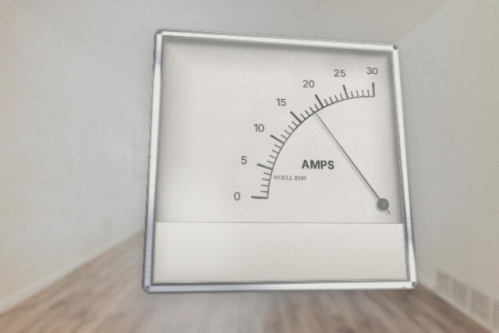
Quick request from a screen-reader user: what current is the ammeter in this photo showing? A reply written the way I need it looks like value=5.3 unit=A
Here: value=18 unit=A
